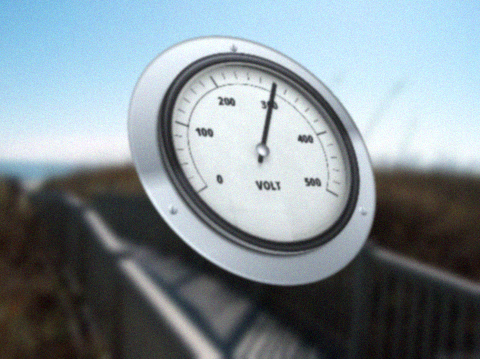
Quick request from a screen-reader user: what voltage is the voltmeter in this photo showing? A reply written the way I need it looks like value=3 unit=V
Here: value=300 unit=V
